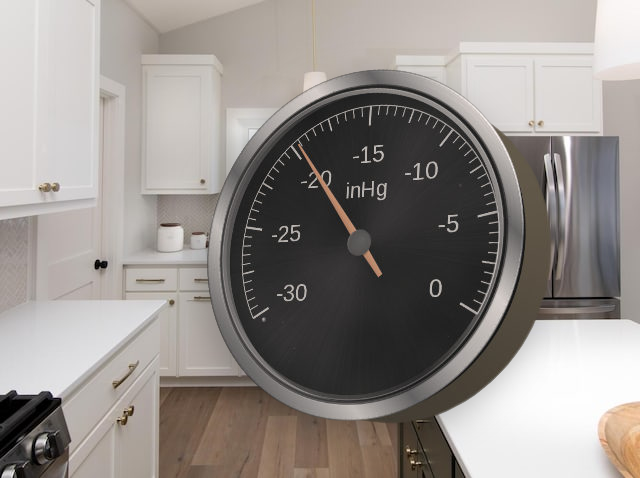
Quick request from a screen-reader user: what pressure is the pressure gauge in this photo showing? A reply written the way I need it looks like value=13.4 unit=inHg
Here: value=-19.5 unit=inHg
